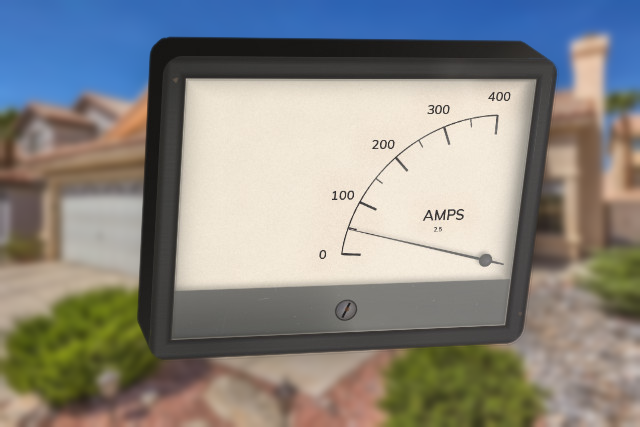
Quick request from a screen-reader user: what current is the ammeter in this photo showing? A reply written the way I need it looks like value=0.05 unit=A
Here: value=50 unit=A
